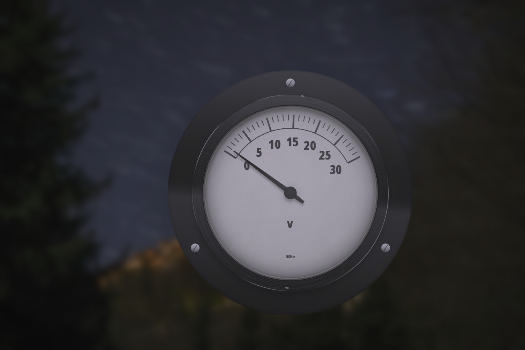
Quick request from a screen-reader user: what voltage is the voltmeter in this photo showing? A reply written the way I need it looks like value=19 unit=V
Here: value=1 unit=V
